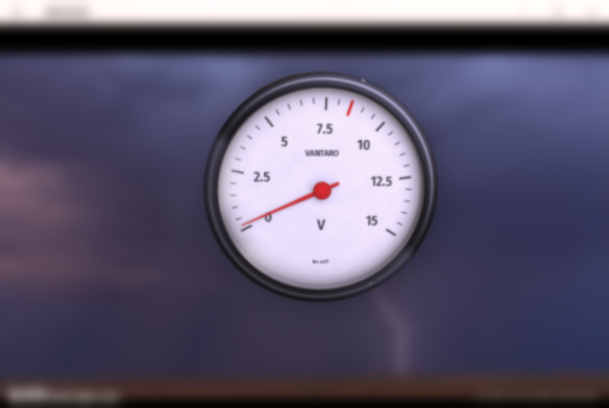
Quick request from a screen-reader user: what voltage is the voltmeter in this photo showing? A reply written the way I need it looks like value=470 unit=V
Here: value=0.25 unit=V
